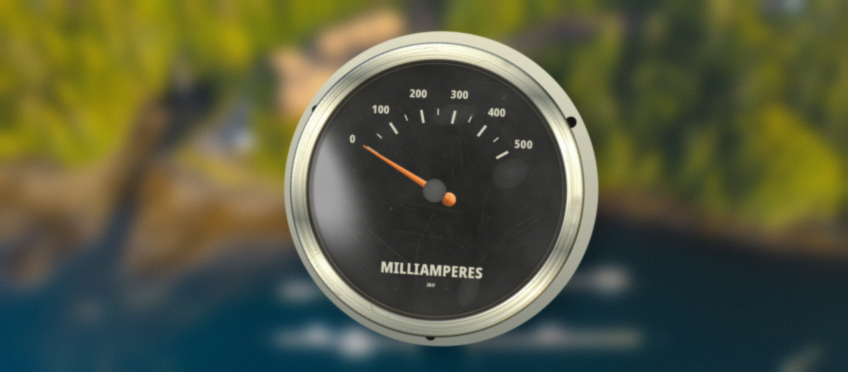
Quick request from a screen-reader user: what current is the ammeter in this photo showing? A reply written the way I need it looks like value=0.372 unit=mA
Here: value=0 unit=mA
